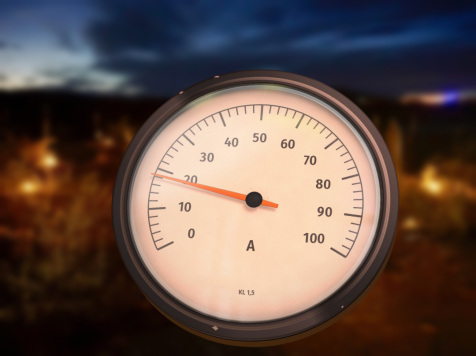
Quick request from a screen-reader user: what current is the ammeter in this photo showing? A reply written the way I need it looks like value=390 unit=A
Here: value=18 unit=A
